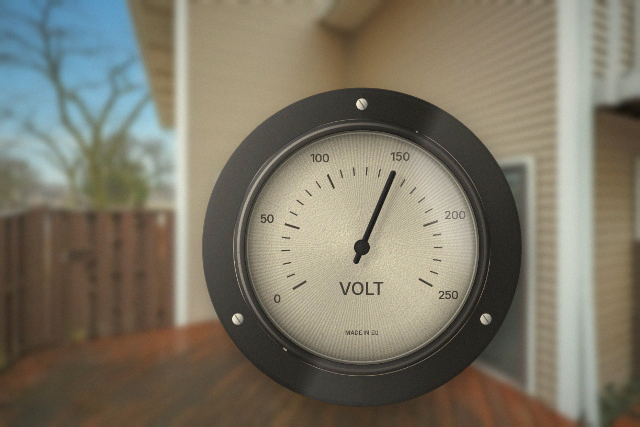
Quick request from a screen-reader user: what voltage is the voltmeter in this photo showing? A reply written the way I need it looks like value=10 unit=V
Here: value=150 unit=V
